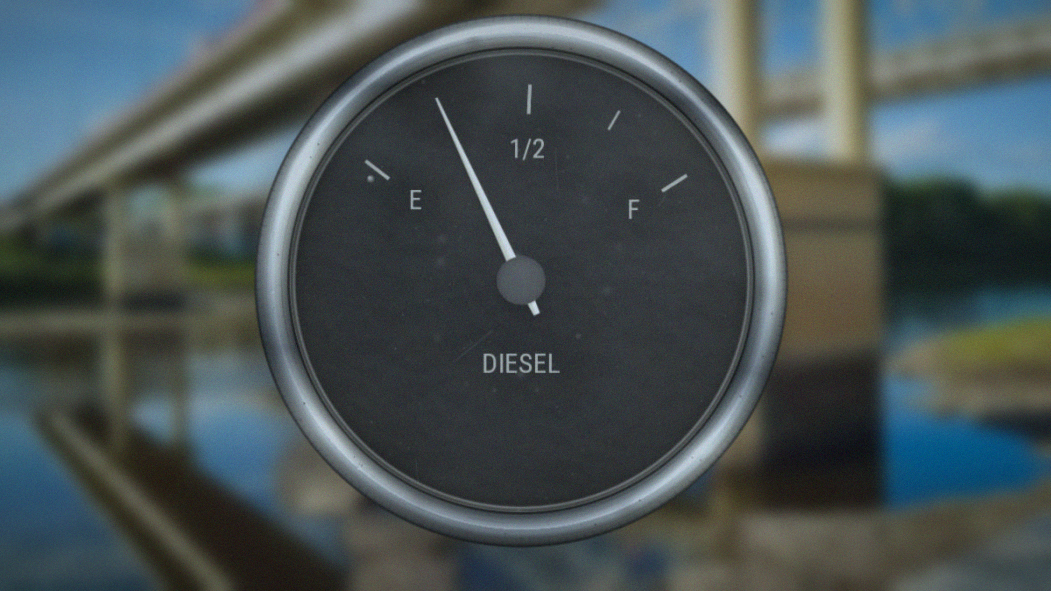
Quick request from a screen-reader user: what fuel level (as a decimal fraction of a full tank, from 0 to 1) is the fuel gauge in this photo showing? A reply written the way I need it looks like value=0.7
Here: value=0.25
